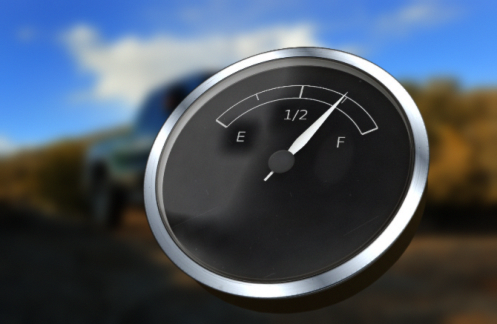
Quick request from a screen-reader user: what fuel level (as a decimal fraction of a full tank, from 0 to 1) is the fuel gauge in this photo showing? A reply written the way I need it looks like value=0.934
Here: value=0.75
